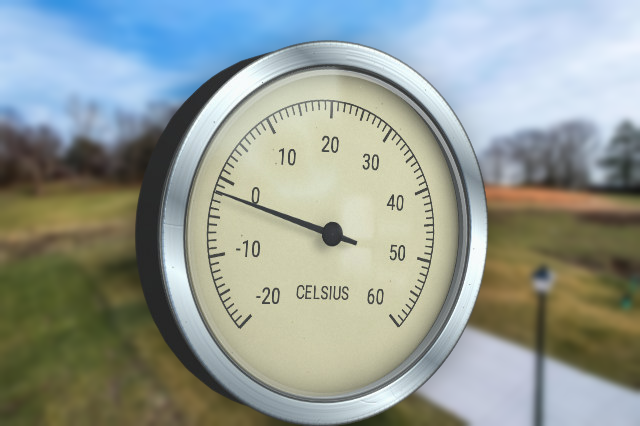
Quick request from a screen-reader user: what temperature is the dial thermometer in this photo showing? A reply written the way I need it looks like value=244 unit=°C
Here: value=-2 unit=°C
